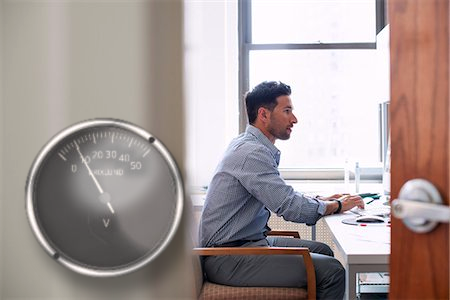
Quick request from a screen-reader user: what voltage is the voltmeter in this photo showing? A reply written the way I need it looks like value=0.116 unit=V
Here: value=10 unit=V
